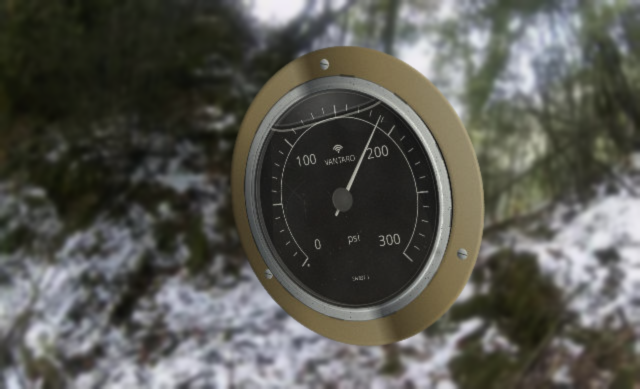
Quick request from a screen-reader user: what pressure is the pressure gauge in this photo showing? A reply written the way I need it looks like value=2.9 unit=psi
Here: value=190 unit=psi
